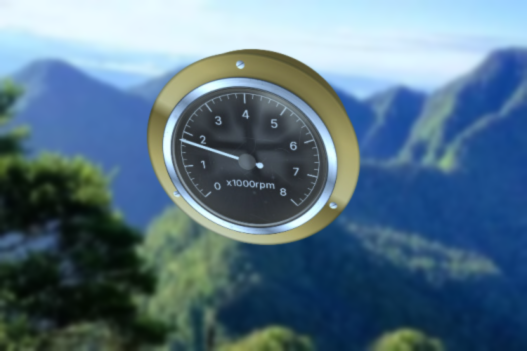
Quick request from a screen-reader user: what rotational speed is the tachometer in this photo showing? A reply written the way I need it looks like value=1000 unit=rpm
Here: value=1800 unit=rpm
